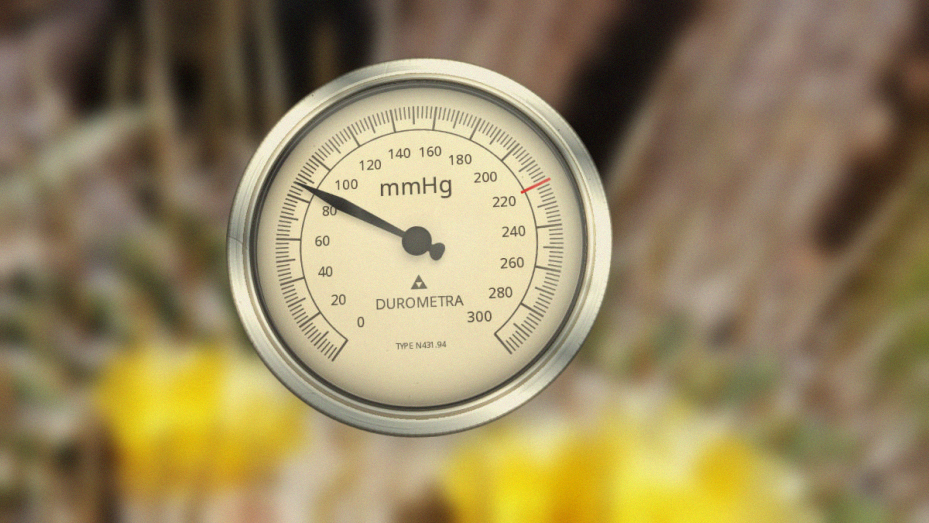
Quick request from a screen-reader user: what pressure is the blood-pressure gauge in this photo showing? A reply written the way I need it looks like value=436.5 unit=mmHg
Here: value=86 unit=mmHg
